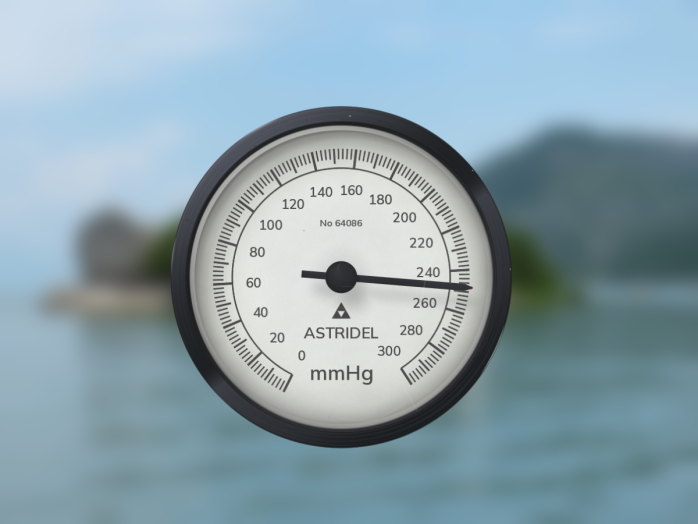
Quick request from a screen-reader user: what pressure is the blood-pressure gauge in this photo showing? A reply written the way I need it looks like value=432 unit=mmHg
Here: value=248 unit=mmHg
